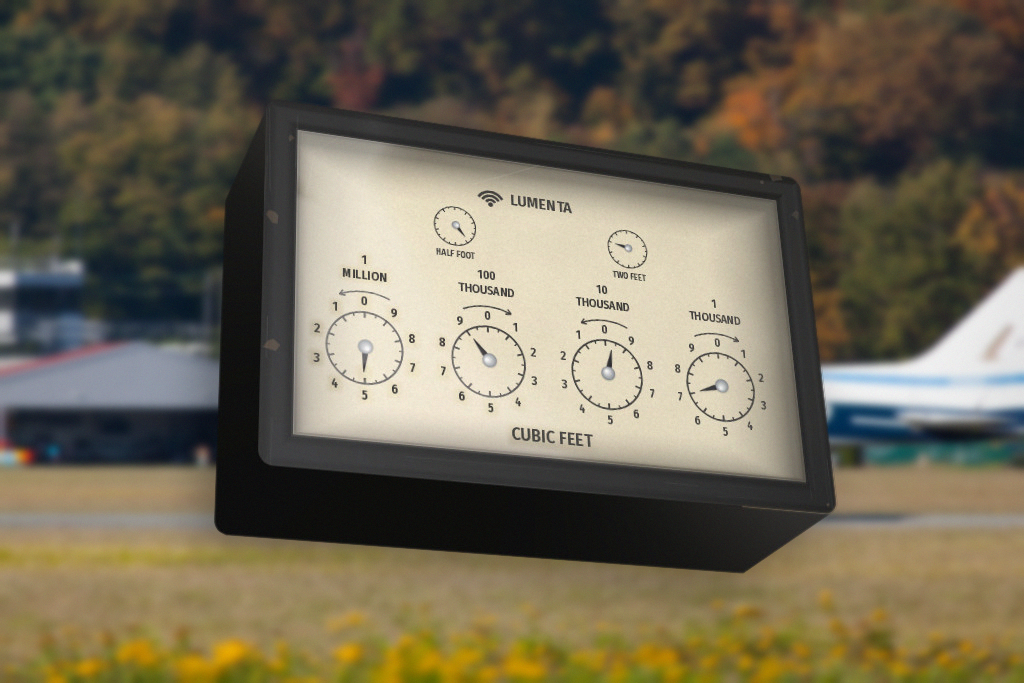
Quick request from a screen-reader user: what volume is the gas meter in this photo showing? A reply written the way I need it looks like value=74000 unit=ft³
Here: value=489700 unit=ft³
